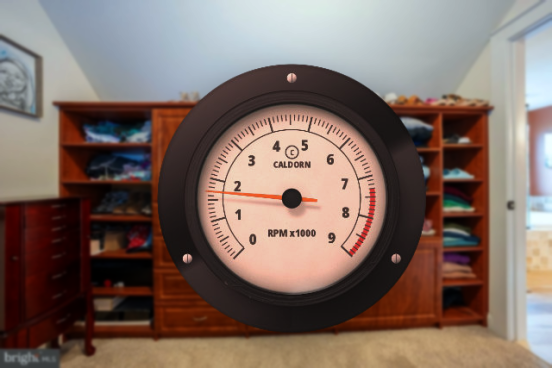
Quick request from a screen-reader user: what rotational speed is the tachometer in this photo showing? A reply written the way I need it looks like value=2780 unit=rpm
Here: value=1700 unit=rpm
